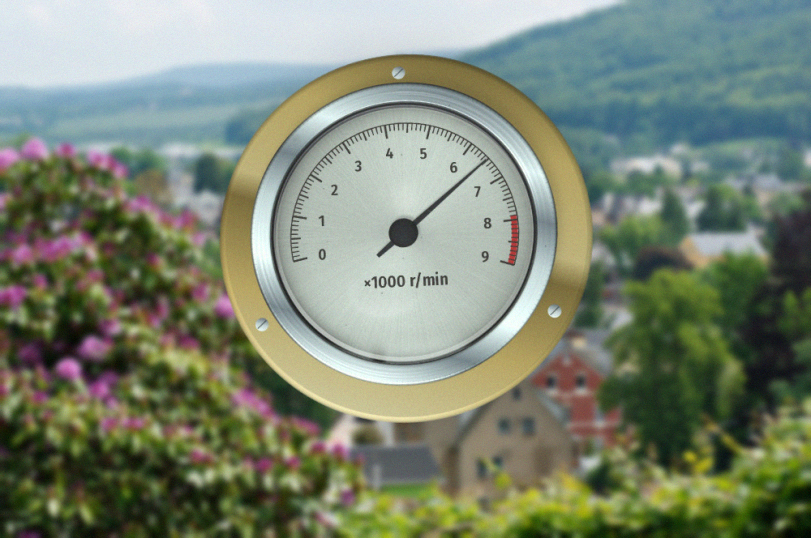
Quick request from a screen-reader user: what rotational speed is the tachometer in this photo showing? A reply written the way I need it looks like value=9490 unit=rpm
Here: value=6500 unit=rpm
